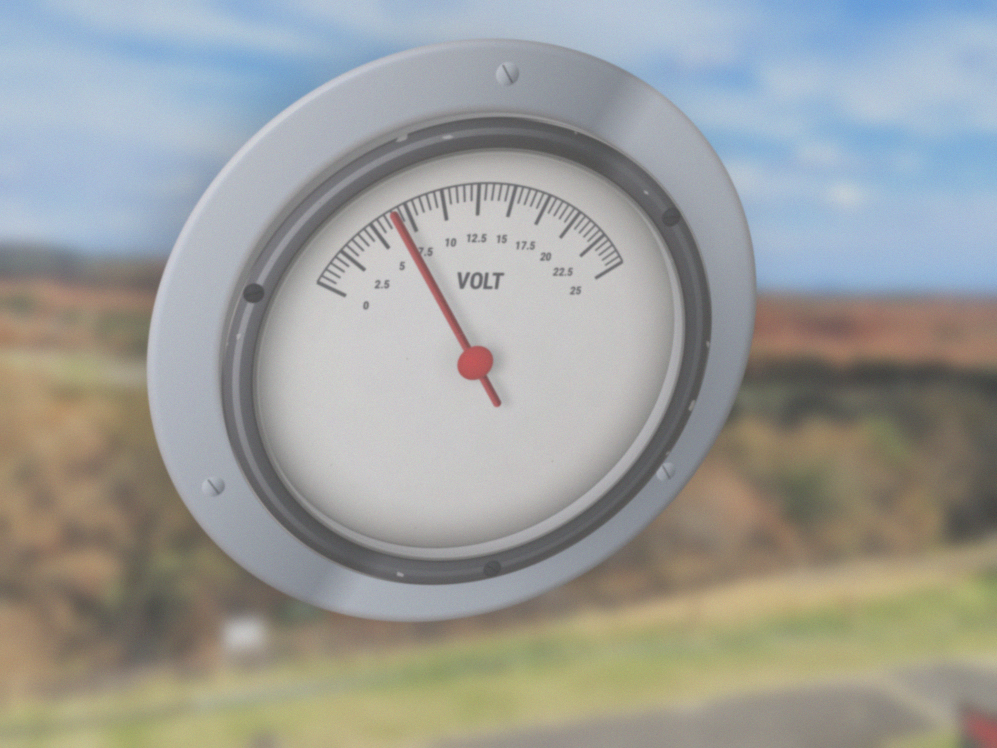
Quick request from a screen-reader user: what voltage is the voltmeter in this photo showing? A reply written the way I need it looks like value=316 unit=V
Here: value=6.5 unit=V
